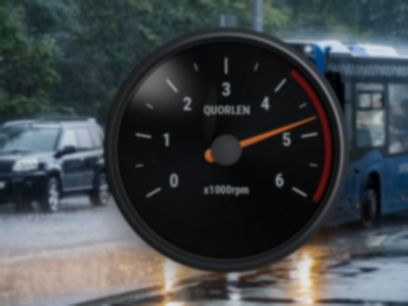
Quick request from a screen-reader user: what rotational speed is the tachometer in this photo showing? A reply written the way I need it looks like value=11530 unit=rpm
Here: value=4750 unit=rpm
